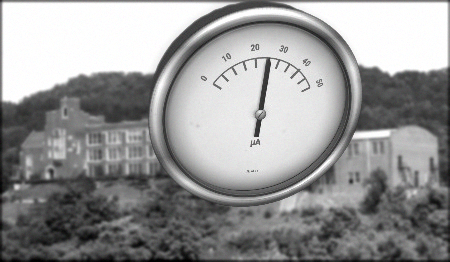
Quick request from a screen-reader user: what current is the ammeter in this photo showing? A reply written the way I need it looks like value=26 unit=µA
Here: value=25 unit=µA
